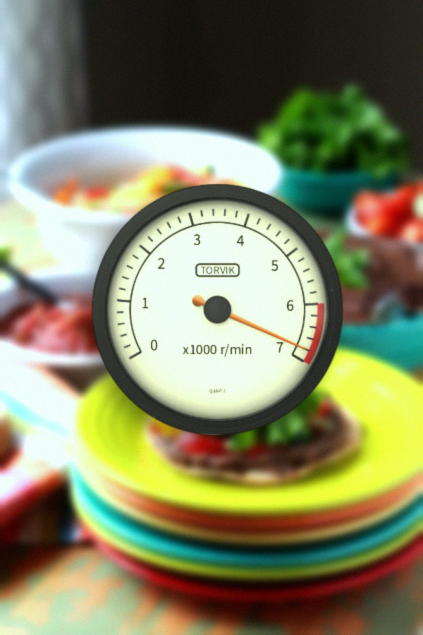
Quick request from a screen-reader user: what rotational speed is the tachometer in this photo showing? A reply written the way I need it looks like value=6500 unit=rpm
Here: value=6800 unit=rpm
